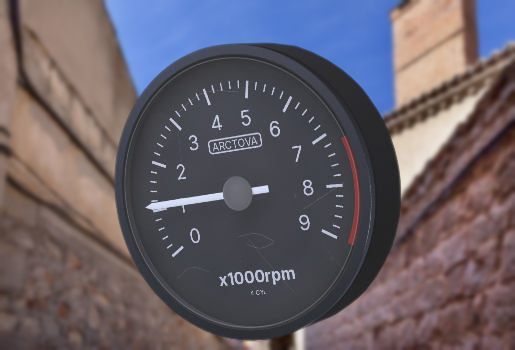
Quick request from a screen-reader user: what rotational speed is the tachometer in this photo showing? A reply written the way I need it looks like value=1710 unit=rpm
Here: value=1100 unit=rpm
